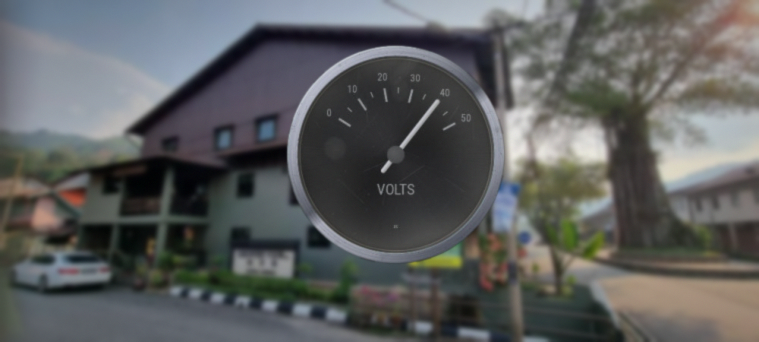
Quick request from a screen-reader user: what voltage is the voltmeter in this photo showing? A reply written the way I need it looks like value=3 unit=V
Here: value=40 unit=V
